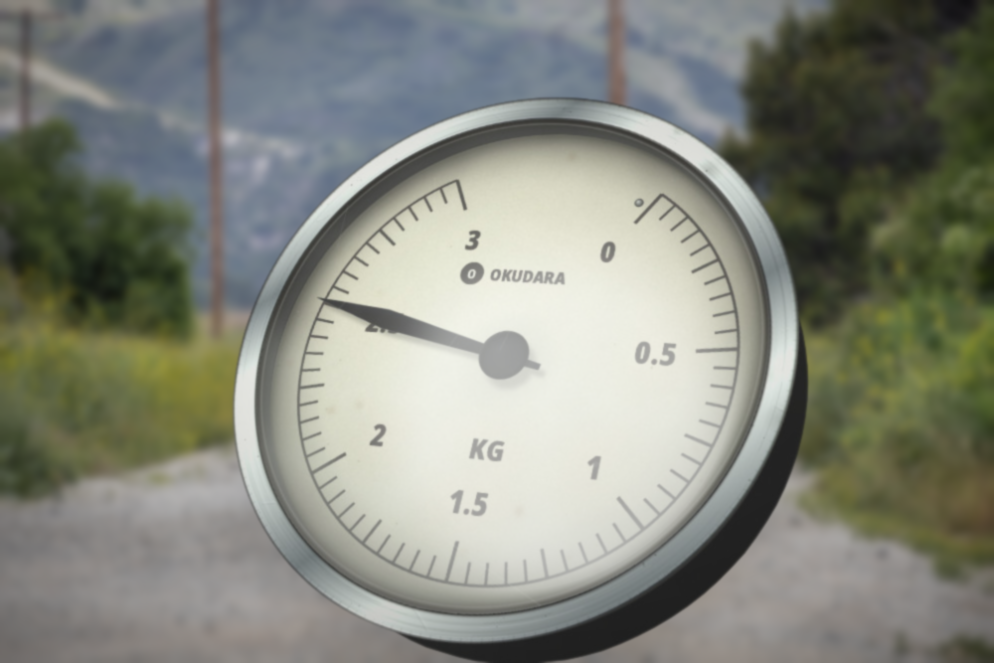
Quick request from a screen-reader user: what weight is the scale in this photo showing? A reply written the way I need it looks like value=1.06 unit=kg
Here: value=2.5 unit=kg
